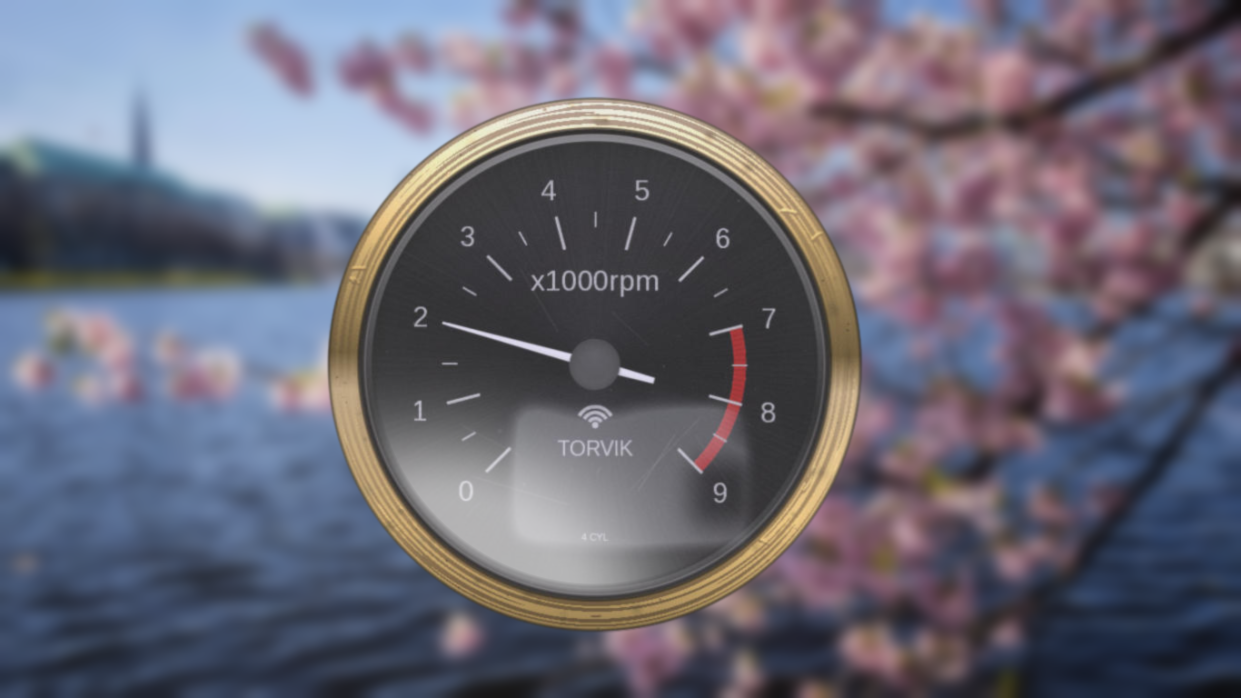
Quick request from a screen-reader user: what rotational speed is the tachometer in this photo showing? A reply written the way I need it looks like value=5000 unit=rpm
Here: value=2000 unit=rpm
